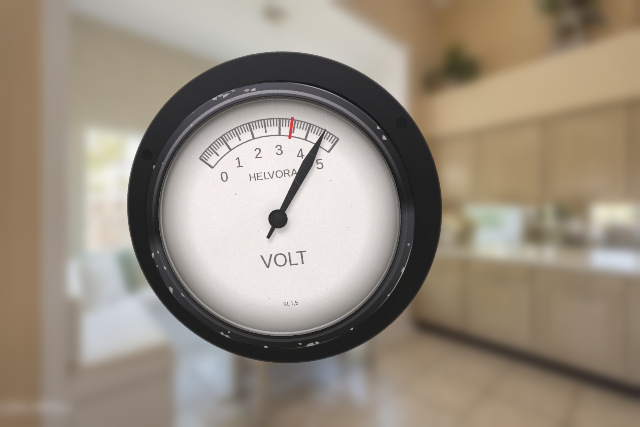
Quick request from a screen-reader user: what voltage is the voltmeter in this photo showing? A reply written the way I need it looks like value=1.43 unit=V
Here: value=4.5 unit=V
